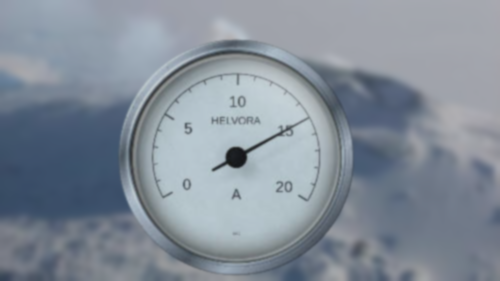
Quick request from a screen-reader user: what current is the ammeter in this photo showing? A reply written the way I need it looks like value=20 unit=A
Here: value=15 unit=A
